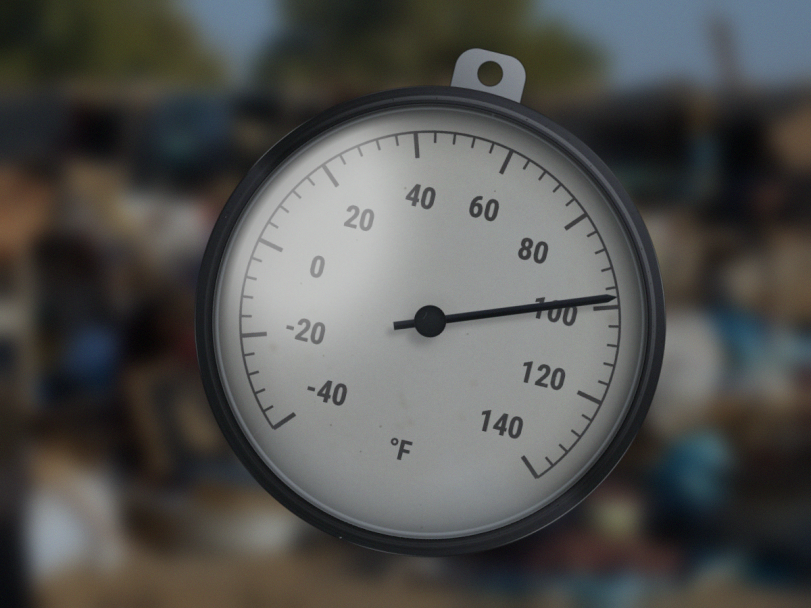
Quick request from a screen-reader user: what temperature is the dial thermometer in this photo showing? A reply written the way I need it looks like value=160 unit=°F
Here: value=98 unit=°F
